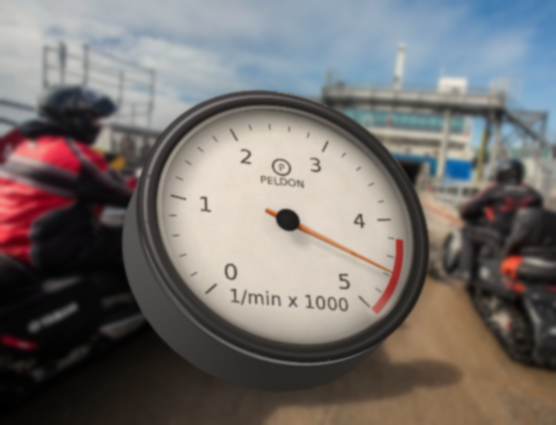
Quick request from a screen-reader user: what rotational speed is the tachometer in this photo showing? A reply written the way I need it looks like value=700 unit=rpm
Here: value=4600 unit=rpm
